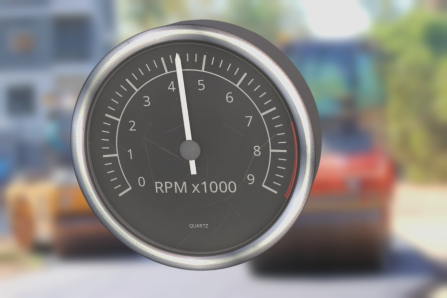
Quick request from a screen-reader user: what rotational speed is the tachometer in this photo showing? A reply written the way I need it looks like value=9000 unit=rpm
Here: value=4400 unit=rpm
